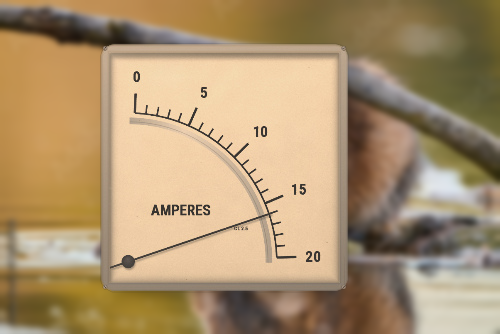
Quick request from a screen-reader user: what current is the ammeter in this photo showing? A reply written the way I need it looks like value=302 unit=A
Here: value=16 unit=A
